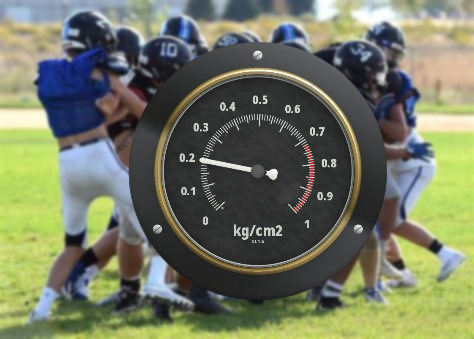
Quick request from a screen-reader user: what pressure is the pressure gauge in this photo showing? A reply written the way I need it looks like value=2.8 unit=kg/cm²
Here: value=0.2 unit=kg/cm²
